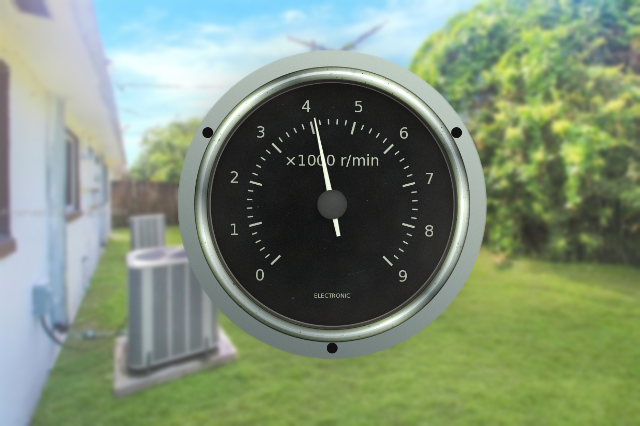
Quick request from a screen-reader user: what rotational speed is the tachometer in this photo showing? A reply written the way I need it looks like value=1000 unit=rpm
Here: value=4100 unit=rpm
